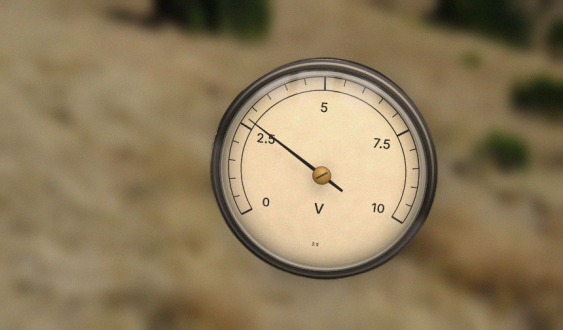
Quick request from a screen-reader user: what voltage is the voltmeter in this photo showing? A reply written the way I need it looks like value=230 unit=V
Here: value=2.75 unit=V
